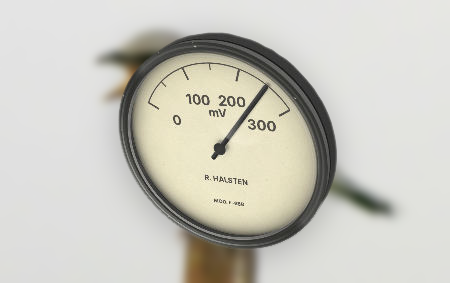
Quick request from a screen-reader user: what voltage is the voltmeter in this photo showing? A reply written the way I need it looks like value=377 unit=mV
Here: value=250 unit=mV
